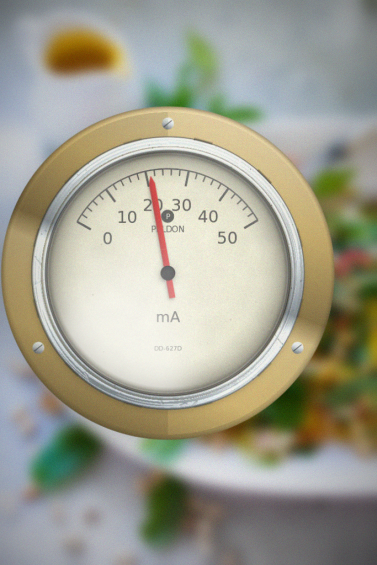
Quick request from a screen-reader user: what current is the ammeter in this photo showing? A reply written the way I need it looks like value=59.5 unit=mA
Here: value=21 unit=mA
